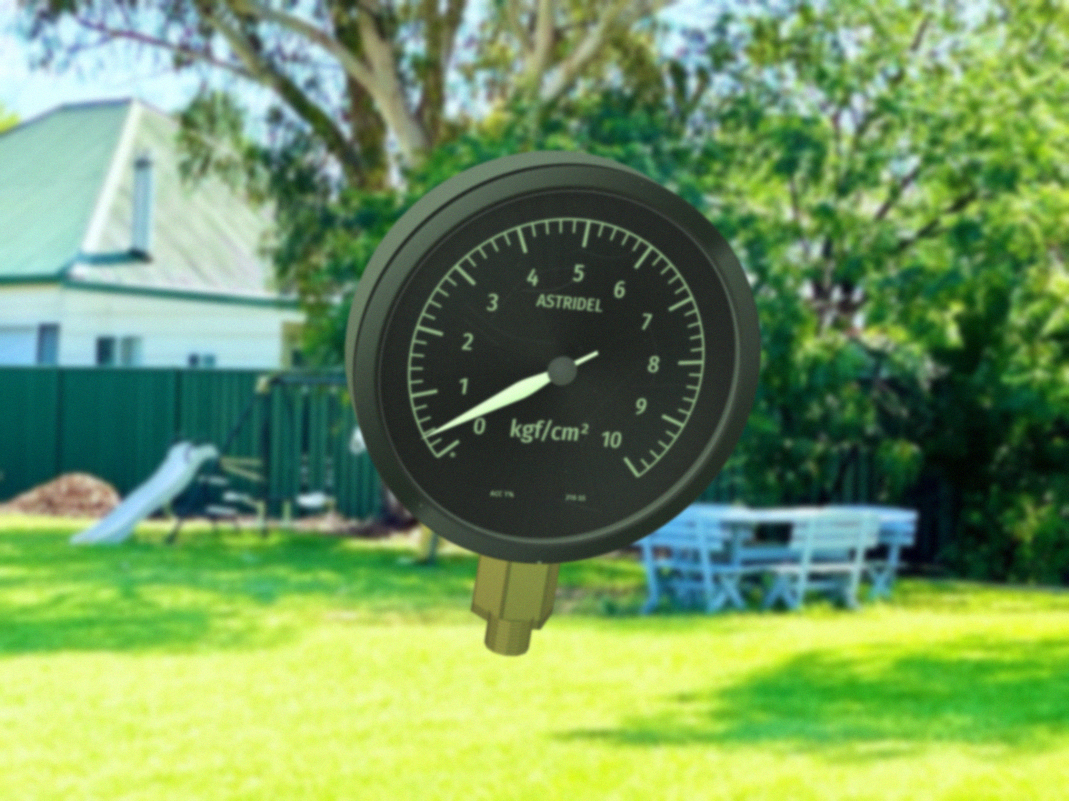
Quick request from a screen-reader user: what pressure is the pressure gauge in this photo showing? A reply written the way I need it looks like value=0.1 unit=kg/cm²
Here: value=0.4 unit=kg/cm²
